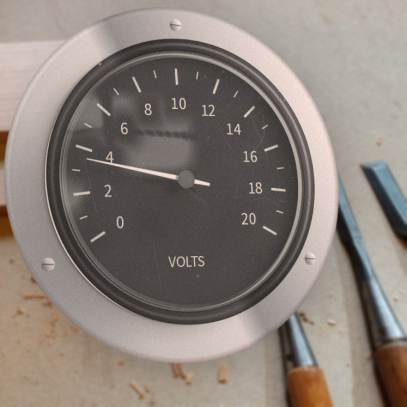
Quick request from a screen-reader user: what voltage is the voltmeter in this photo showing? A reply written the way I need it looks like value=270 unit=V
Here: value=3.5 unit=V
